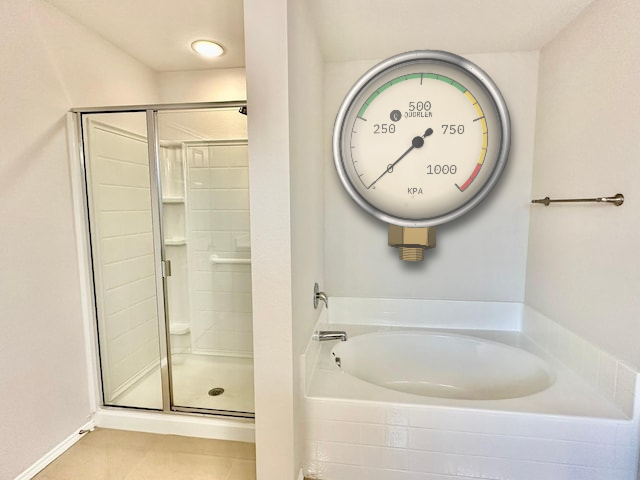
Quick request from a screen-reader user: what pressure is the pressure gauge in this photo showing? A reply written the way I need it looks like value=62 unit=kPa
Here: value=0 unit=kPa
